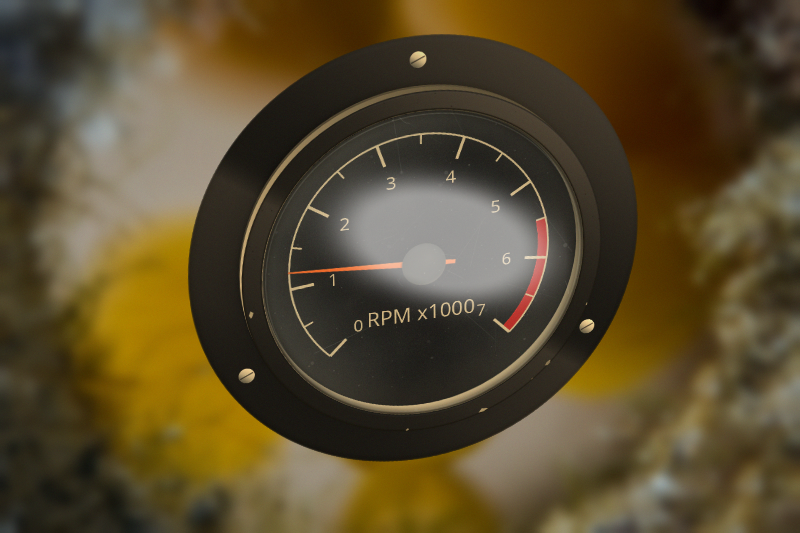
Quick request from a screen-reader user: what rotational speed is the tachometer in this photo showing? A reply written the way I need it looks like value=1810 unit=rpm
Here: value=1250 unit=rpm
